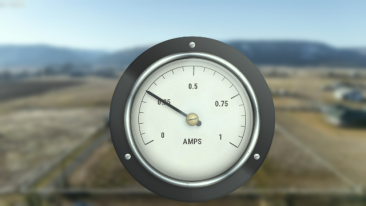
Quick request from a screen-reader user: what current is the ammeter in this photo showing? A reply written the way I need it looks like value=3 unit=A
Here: value=0.25 unit=A
